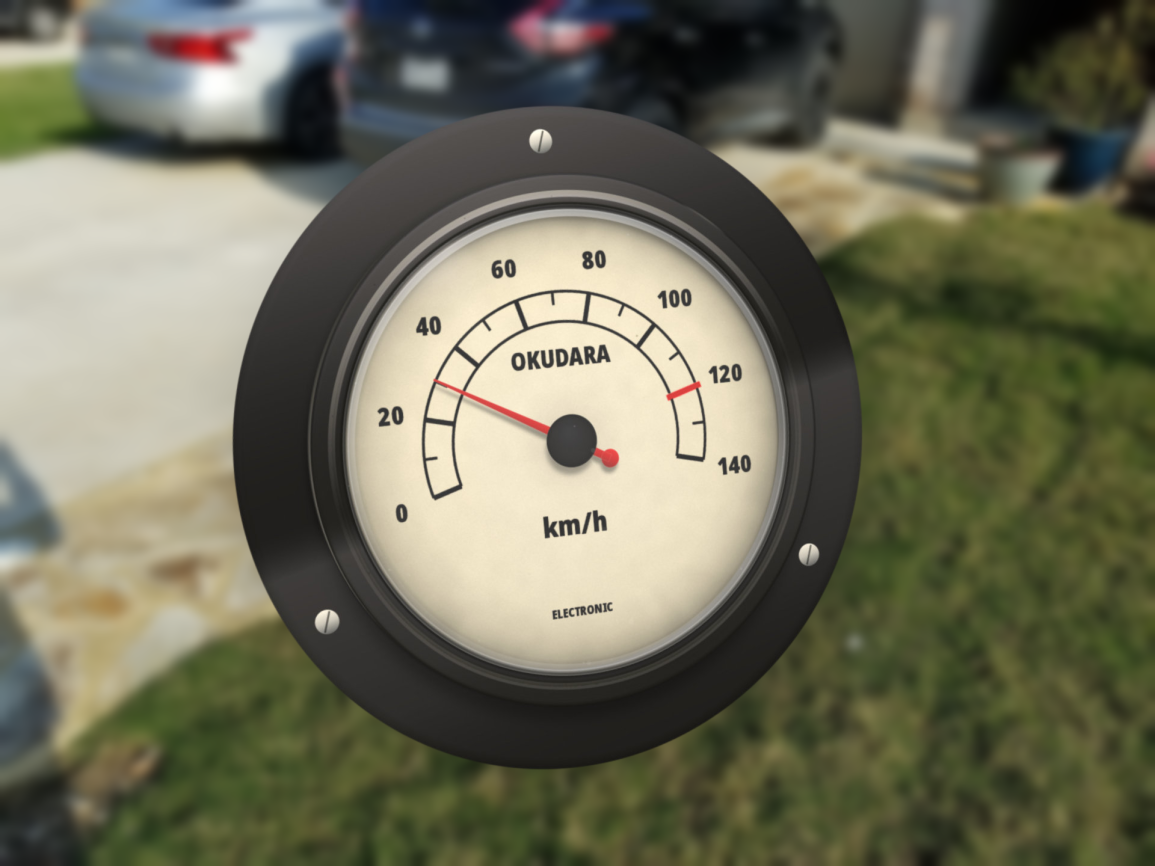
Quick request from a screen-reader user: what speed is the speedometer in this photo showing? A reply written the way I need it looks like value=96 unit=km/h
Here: value=30 unit=km/h
